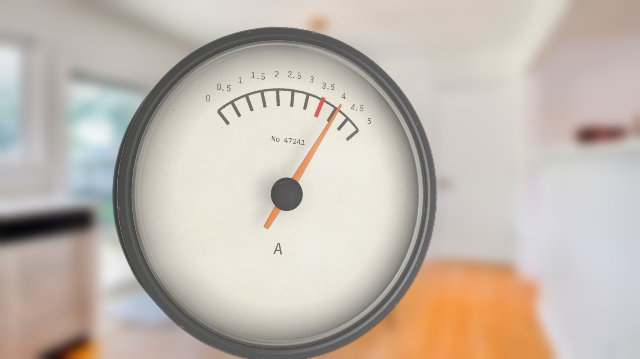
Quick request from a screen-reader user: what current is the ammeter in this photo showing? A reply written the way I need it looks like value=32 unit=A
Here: value=4 unit=A
